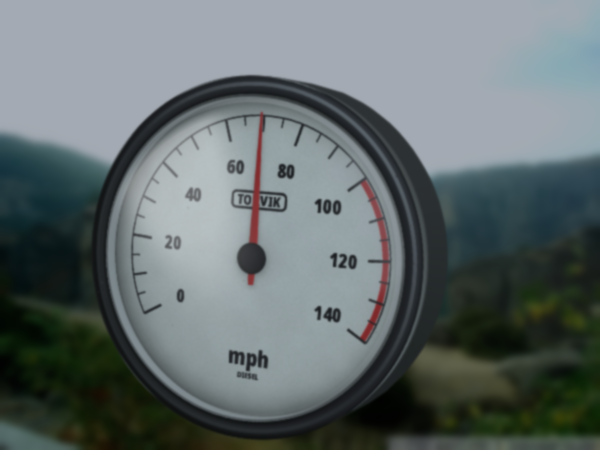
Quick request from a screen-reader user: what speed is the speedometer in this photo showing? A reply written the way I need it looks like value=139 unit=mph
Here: value=70 unit=mph
